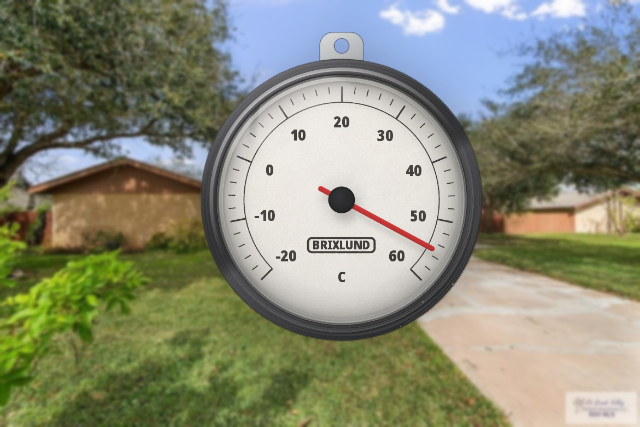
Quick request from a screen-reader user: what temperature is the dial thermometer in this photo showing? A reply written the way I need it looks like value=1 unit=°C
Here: value=55 unit=°C
